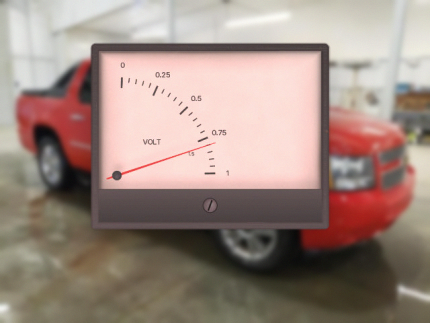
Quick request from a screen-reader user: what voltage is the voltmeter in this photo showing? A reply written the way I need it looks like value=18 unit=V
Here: value=0.8 unit=V
